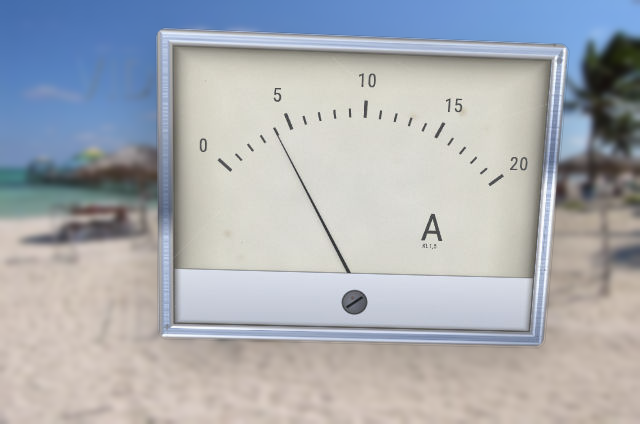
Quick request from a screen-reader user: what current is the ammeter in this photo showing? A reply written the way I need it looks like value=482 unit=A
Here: value=4 unit=A
